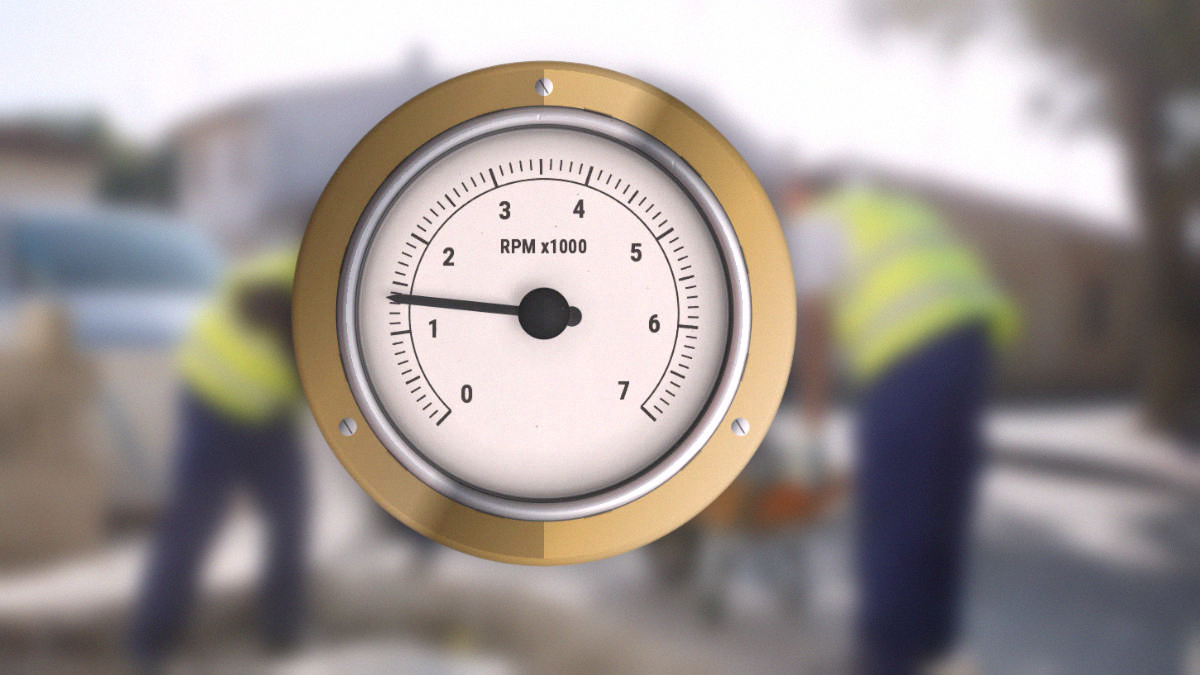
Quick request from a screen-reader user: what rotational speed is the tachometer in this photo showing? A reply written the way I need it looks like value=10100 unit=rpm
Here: value=1350 unit=rpm
